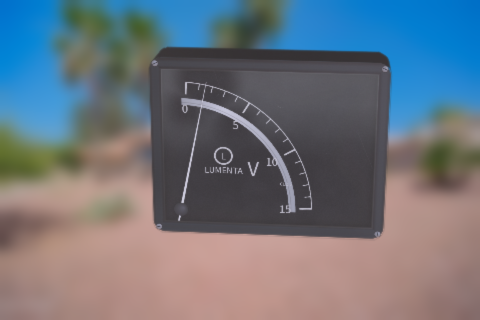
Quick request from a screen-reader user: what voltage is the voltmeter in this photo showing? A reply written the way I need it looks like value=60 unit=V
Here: value=1.5 unit=V
